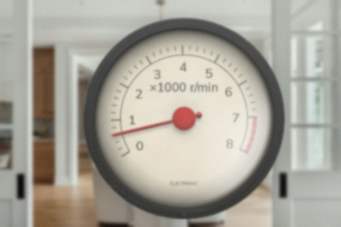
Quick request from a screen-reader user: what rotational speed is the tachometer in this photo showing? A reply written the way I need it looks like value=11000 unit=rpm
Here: value=600 unit=rpm
